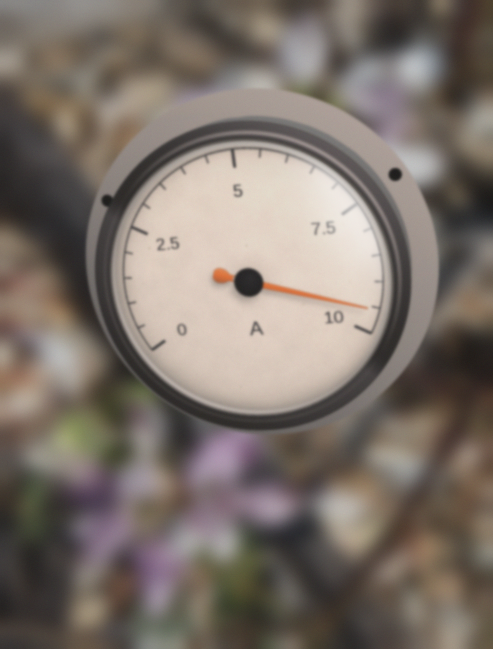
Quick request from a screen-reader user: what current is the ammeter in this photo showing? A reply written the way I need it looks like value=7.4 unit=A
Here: value=9.5 unit=A
